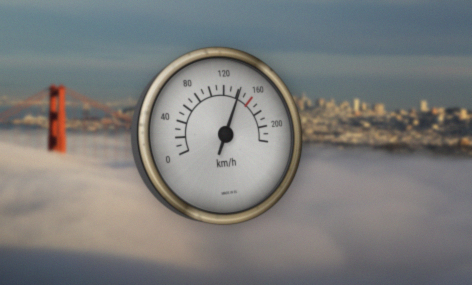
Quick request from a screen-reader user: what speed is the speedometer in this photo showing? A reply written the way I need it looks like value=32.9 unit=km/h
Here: value=140 unit=km/h
